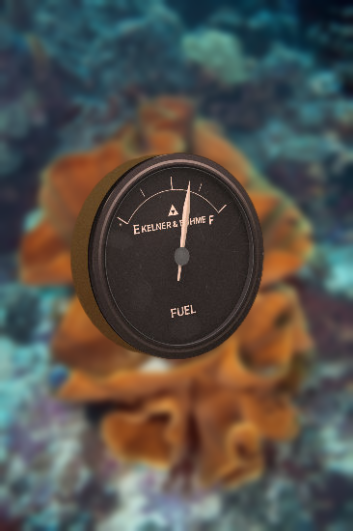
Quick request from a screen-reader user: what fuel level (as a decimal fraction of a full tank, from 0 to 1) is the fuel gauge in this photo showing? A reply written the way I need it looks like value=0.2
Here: value=0.625
